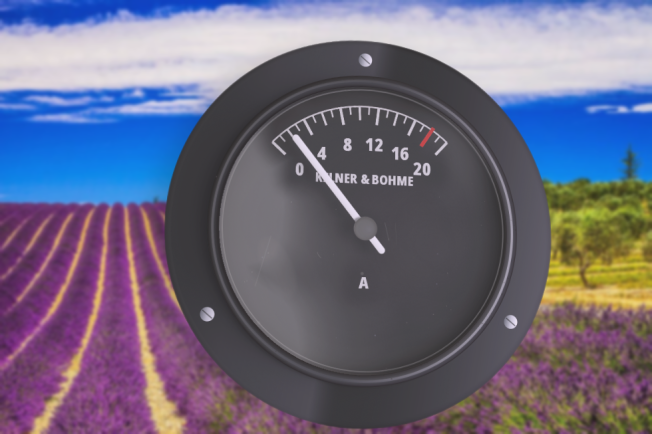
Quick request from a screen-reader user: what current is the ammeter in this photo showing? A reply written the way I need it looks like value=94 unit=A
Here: value=2 unit=A
